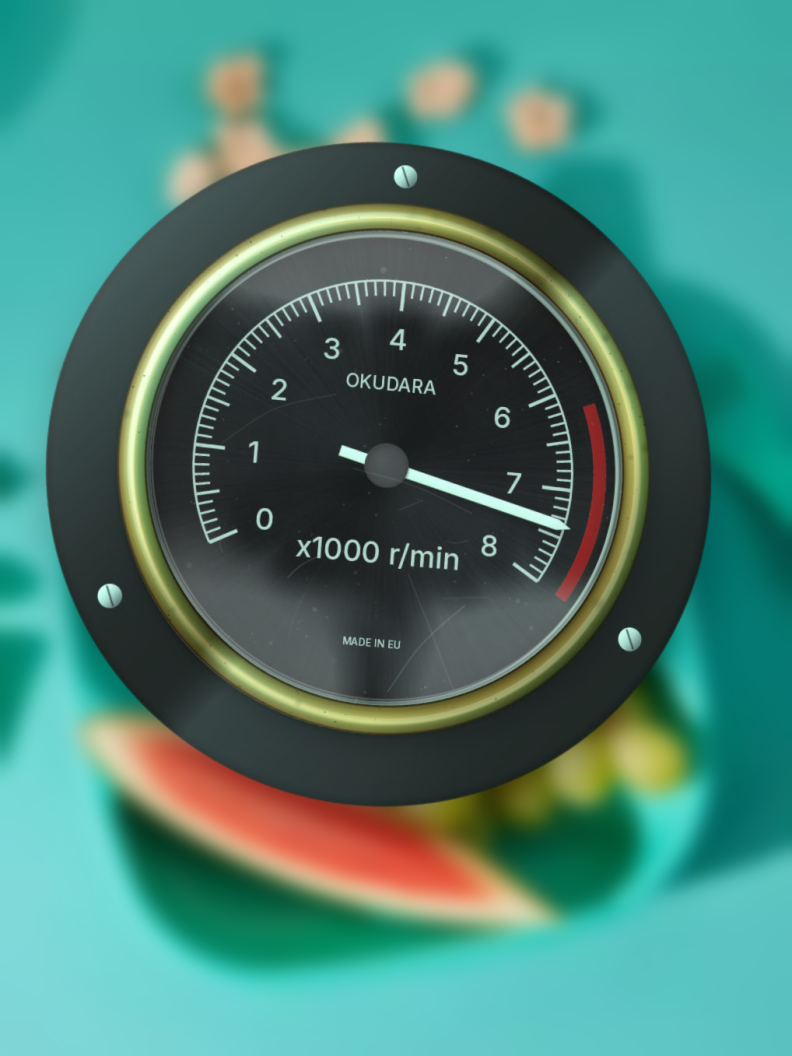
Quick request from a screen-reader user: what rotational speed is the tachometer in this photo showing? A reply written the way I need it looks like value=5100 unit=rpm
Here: value=7400 unit=rpm
